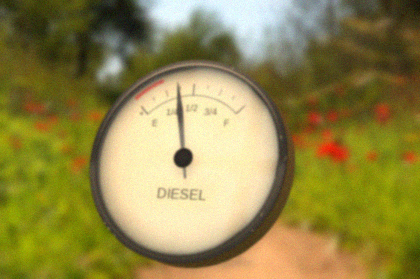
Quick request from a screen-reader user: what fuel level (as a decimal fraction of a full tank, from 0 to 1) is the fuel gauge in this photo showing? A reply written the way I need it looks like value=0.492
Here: value=0.375
